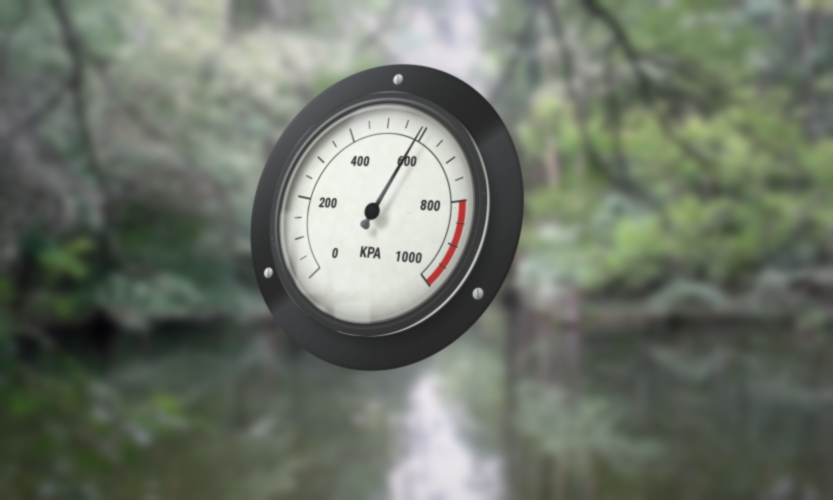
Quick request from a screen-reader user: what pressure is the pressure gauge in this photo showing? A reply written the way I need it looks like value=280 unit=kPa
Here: value=600 unit=kPa
